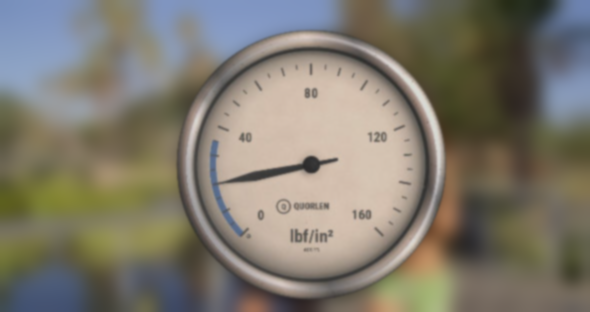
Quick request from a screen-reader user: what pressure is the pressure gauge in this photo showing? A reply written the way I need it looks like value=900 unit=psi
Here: value=20 unit=psi
